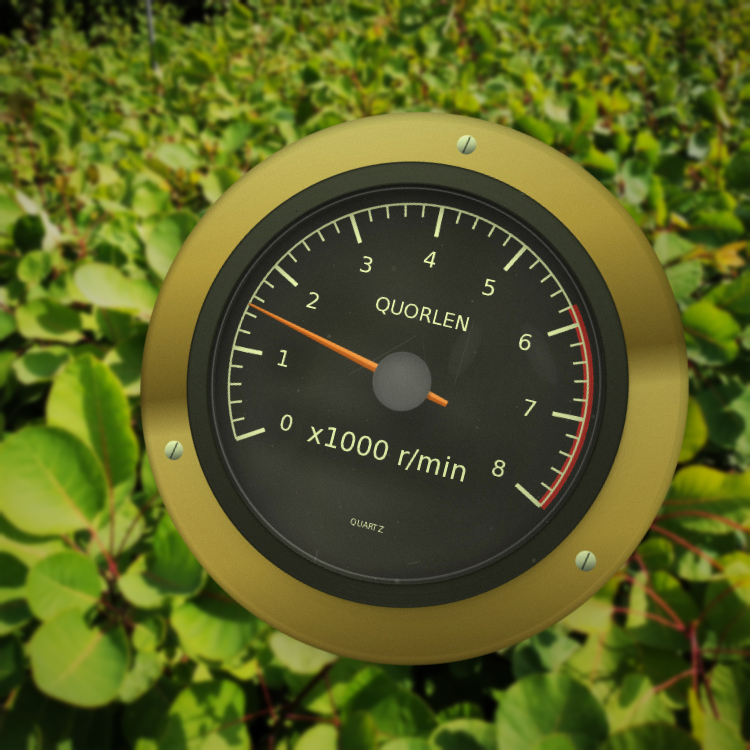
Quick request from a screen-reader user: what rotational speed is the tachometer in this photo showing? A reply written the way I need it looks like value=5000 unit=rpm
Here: value=1500 unit=rpm
